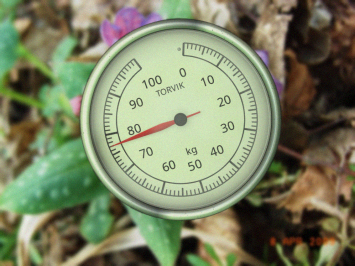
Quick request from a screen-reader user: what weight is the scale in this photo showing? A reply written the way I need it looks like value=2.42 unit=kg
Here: value=77 unit=kg
